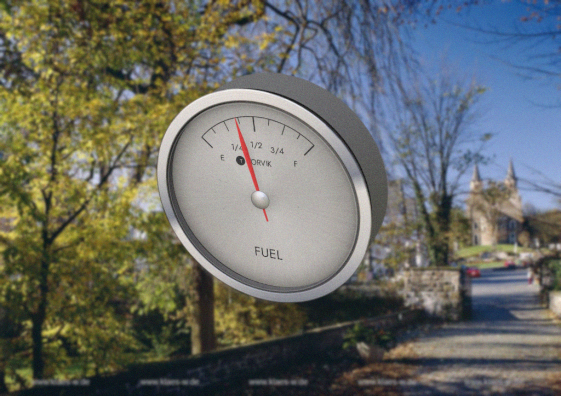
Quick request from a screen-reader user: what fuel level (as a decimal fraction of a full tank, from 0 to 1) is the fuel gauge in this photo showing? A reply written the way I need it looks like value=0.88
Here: value=0.375
